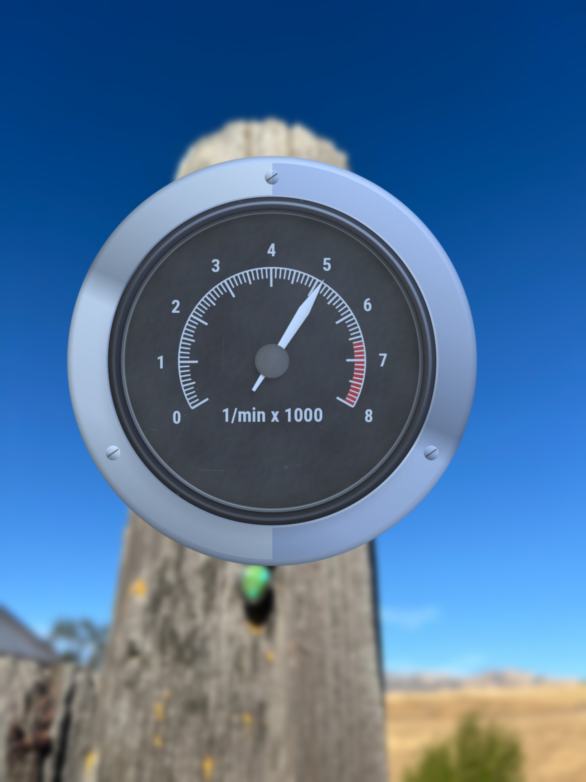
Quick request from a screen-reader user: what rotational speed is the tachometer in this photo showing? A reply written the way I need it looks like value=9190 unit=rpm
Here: value=5100 unit=rpm
